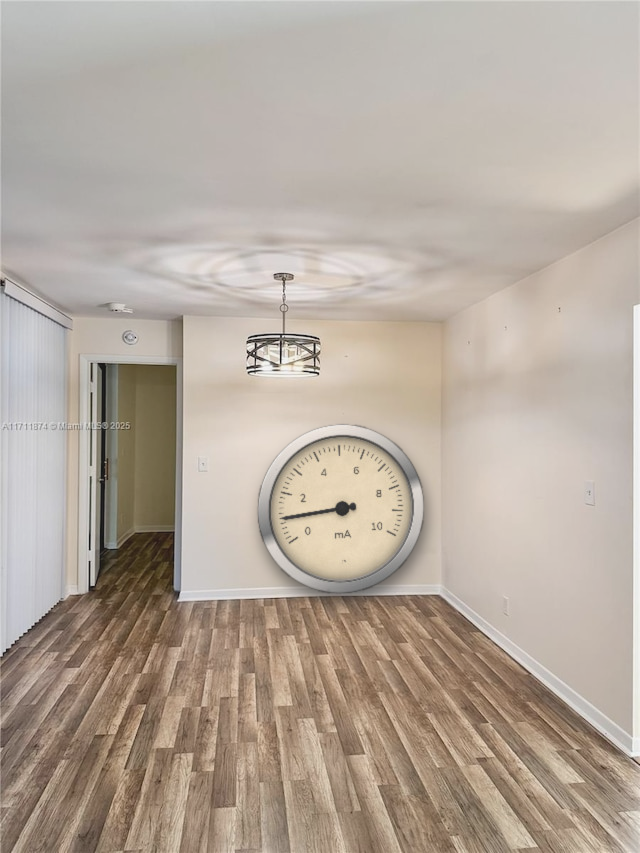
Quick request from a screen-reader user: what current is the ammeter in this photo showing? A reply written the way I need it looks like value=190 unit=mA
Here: value=1 unit=mA
